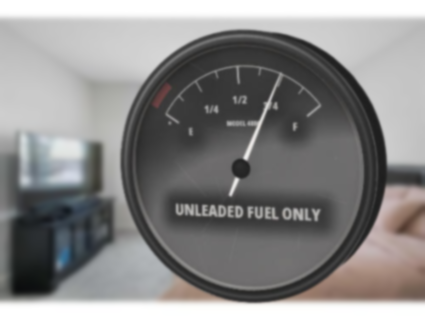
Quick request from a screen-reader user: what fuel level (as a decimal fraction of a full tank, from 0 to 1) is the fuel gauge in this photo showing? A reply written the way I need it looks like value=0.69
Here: value=0.75
